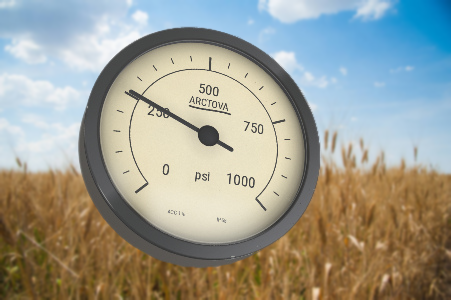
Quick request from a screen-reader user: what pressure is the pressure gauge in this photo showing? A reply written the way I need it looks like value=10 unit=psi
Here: value=250 unit=psi
